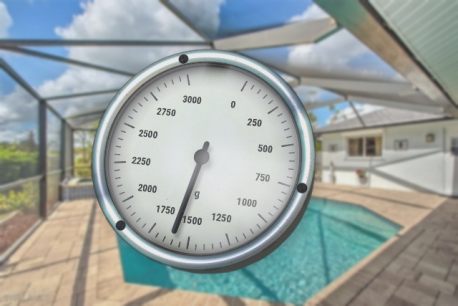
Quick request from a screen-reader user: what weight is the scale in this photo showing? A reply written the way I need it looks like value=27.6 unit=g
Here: value=1600 unit=g
